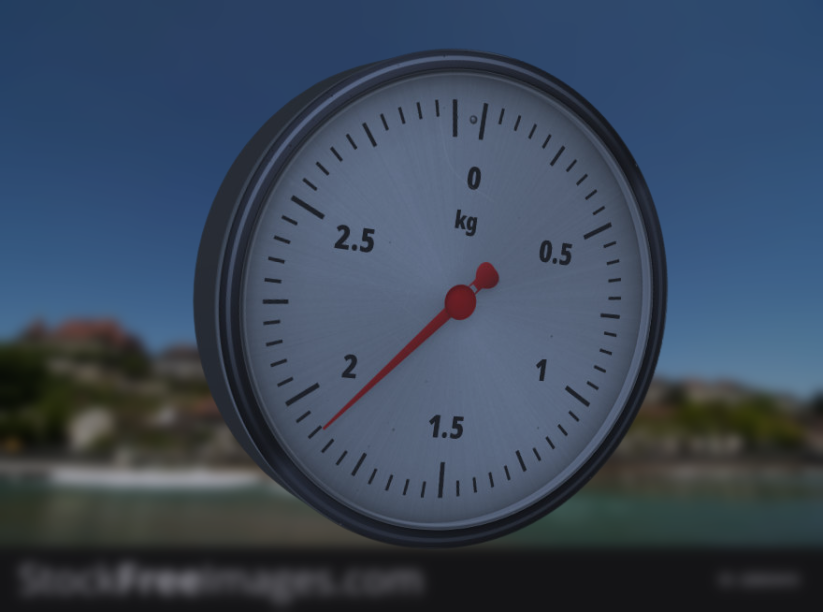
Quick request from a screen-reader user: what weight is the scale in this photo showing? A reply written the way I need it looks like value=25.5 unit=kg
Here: value=1.9 unit=kg
